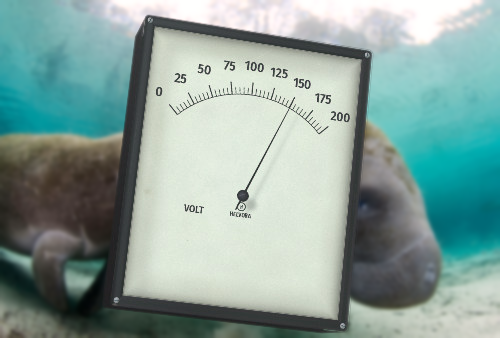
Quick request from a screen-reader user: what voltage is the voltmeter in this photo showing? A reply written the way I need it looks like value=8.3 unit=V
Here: value=150 unit=V
